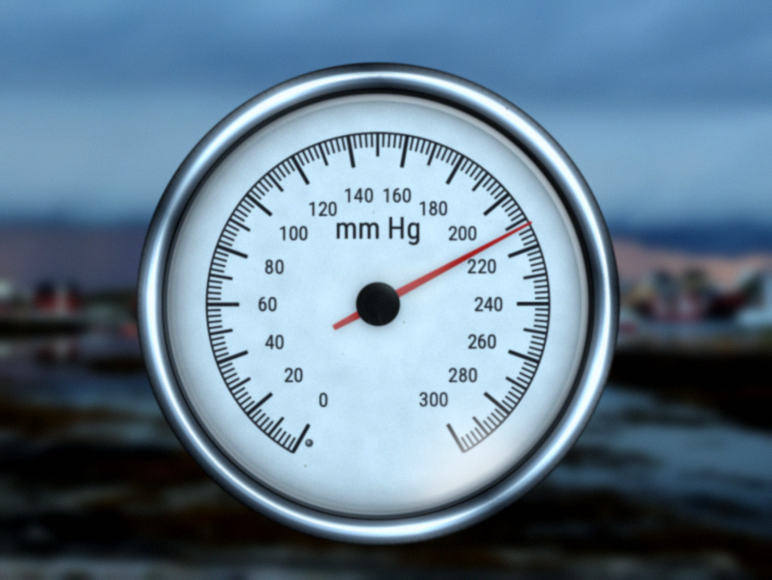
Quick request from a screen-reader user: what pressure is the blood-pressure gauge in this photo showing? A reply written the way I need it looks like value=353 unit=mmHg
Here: value=212 unit=mmHg
